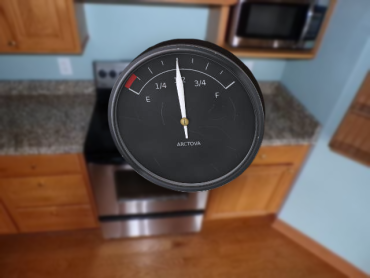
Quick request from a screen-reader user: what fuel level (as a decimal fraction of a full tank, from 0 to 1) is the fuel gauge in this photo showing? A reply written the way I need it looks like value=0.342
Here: value=0.5
